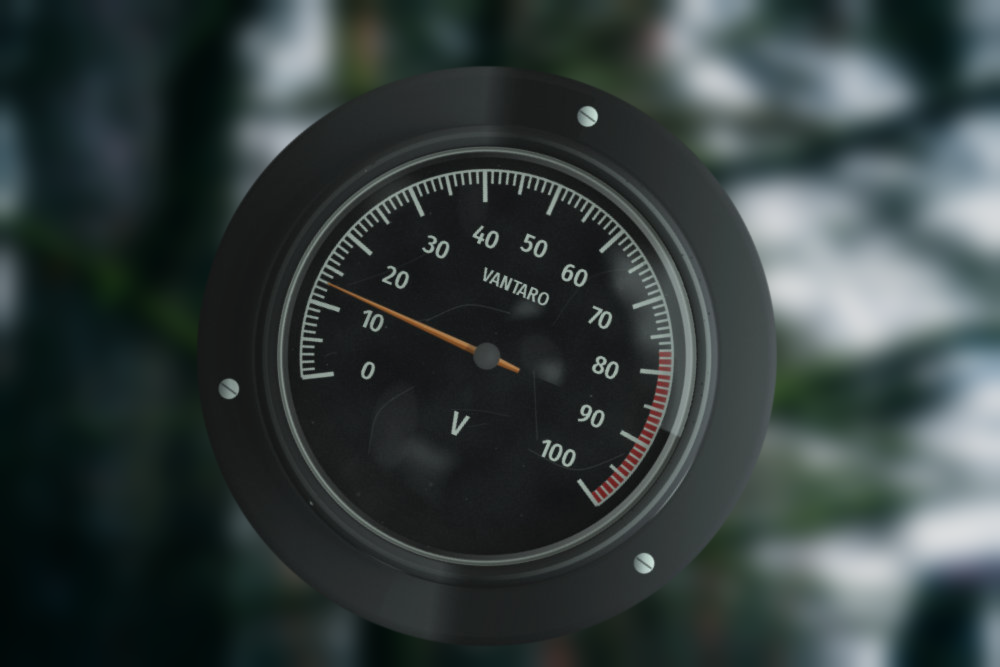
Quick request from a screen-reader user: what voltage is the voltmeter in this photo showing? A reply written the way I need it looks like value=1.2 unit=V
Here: value=13 unit=V
